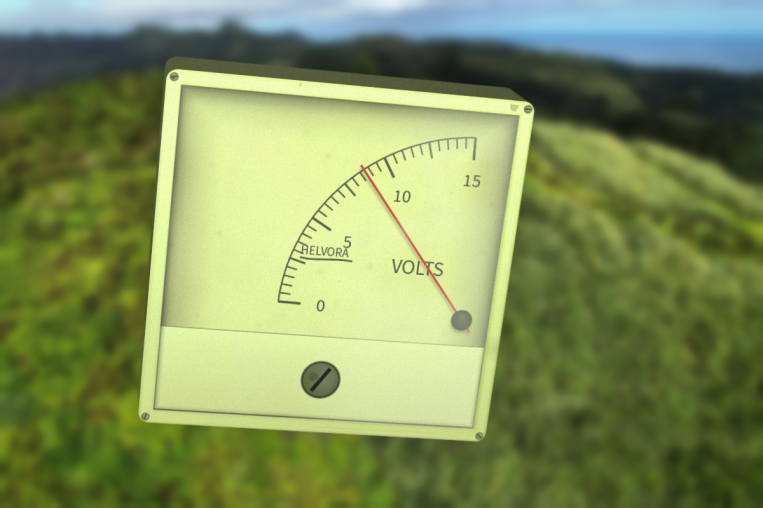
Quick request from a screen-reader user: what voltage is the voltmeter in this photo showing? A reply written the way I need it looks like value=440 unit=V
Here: value=8.75 unit=V
